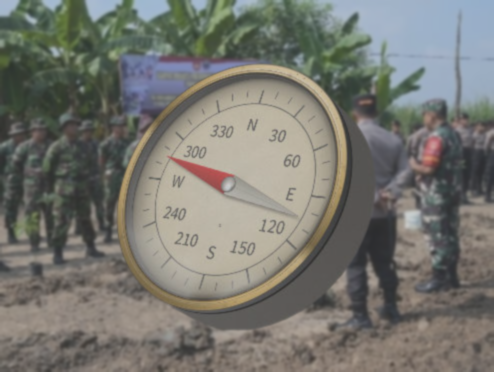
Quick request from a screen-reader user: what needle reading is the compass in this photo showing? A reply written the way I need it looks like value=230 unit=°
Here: value=285 unit=°
